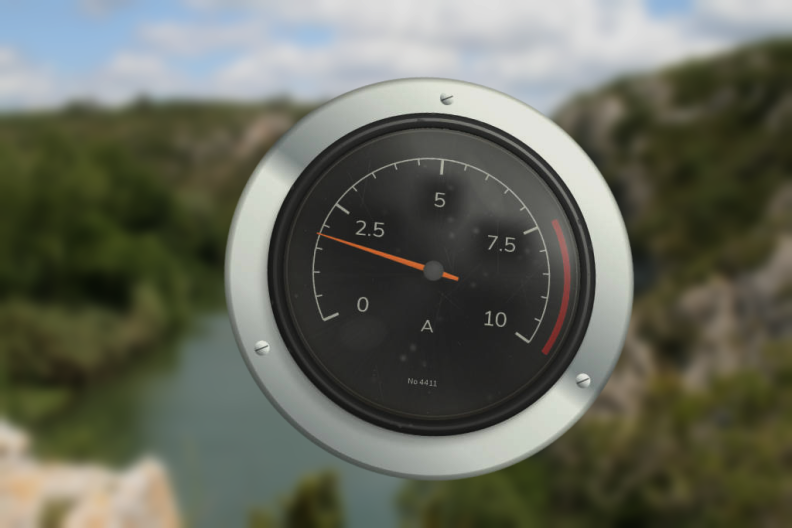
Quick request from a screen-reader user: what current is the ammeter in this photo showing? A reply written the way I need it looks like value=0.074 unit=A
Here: value=1.75 unit=A
